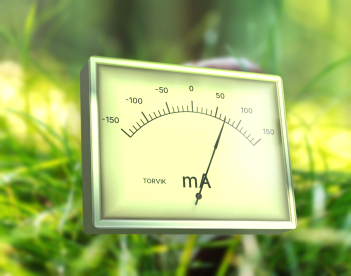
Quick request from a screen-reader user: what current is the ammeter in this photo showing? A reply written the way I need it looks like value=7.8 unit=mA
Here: value=70 unit=mA
